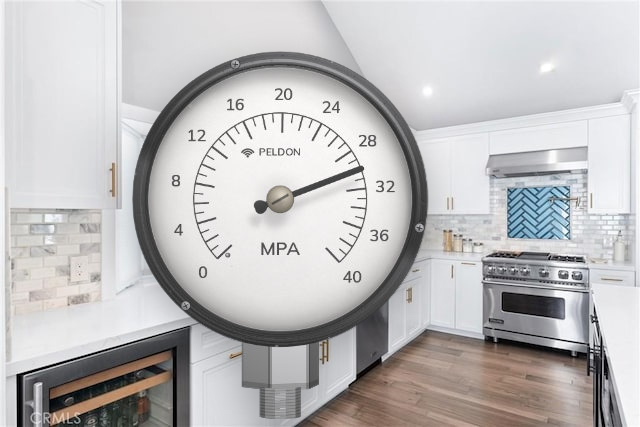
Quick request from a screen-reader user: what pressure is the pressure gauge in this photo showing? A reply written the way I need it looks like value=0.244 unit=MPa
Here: value=30 unit=MPa
